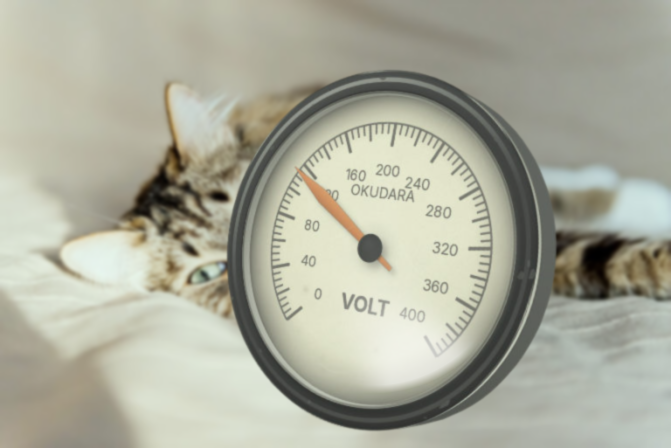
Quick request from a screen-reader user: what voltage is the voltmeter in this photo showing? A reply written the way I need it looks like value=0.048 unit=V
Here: value=115 unit=V
